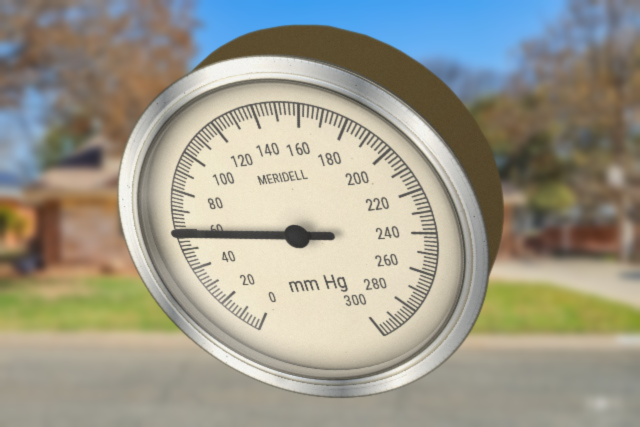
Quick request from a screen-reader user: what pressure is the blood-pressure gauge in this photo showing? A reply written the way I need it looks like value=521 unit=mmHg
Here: value=60 unit=mmHg
